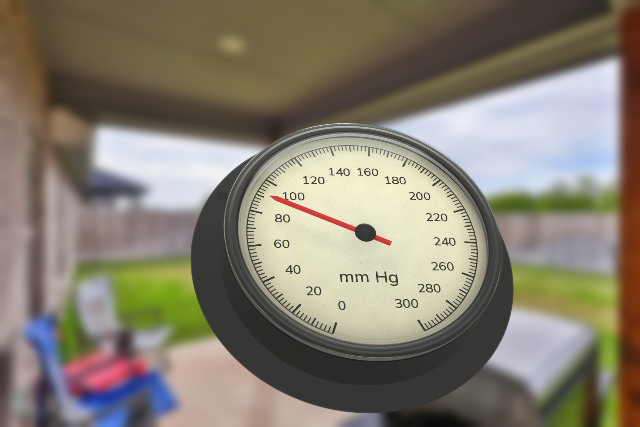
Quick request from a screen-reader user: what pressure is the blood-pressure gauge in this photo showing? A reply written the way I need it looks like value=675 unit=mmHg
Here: value=90 unit=mmHg
